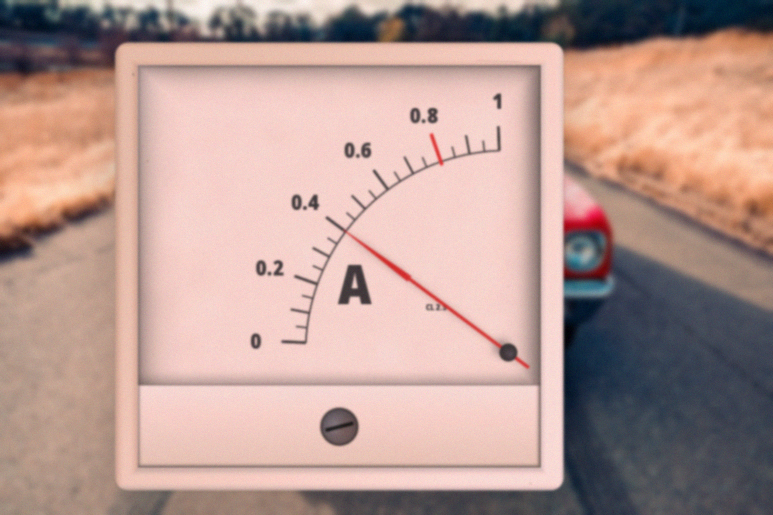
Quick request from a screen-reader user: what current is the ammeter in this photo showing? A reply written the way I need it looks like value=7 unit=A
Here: value=0.4 unit=A
